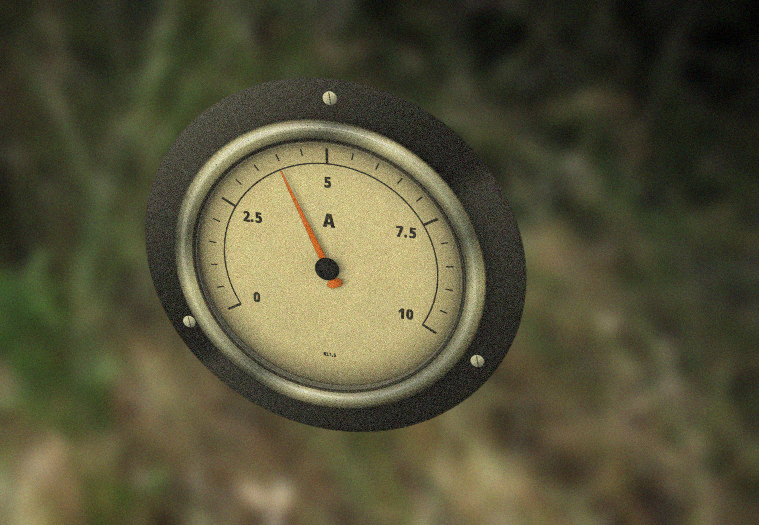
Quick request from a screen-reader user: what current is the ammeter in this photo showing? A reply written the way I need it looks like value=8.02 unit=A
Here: value=4 unit=A
